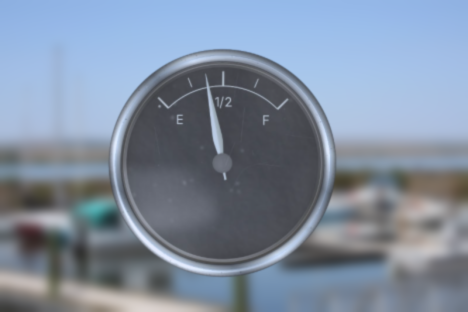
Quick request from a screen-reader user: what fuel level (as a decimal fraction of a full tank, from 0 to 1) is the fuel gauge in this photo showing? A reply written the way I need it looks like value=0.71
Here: value=0.375
